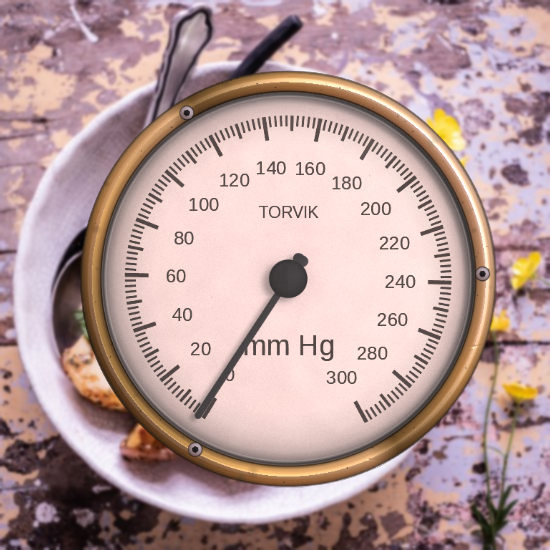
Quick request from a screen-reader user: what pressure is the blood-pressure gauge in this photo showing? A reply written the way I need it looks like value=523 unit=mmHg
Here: value=2 unit=mmHg
